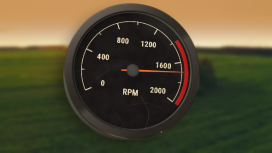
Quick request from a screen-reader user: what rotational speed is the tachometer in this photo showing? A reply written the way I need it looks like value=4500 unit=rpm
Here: value=1700 unit=rpm
